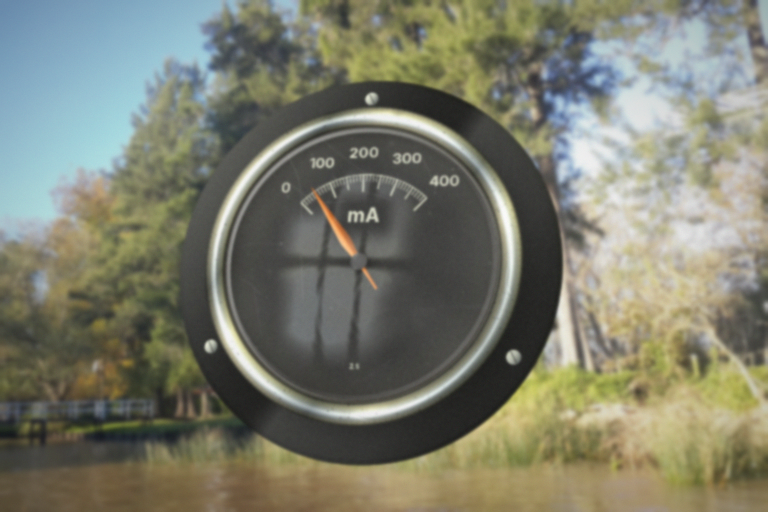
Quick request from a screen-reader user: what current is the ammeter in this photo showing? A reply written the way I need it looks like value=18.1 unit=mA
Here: value=50 unit=mA
